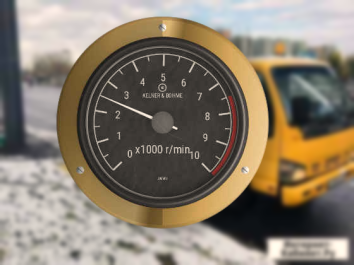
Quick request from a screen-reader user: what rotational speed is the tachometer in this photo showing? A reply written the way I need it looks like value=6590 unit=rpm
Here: value=2500 unit=rpm
